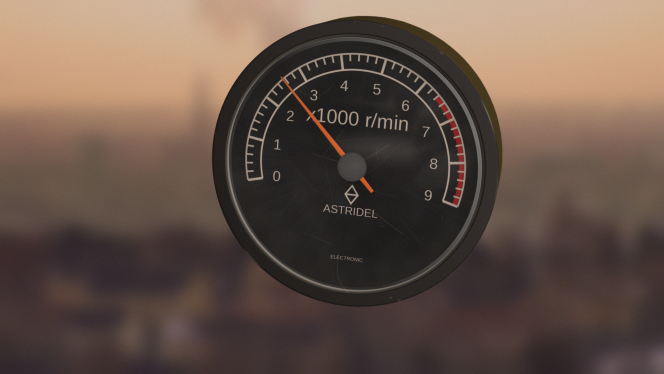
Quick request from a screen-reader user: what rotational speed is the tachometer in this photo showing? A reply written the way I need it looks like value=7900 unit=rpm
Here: value=2600 unit=rpm
